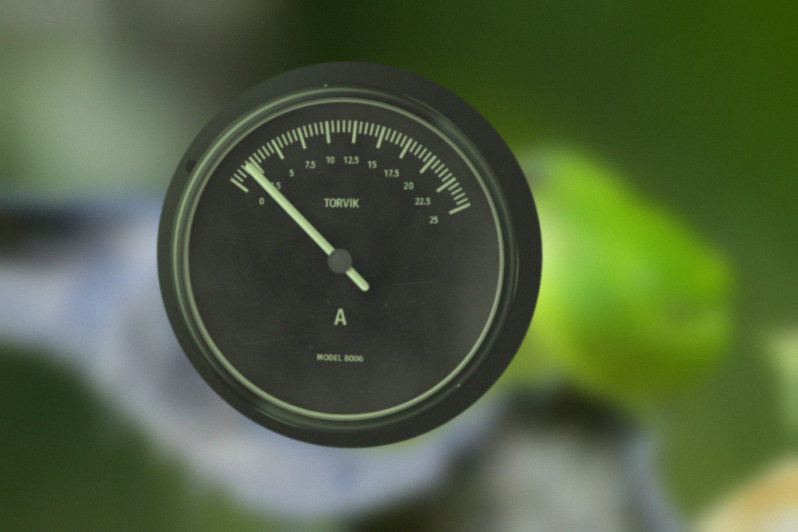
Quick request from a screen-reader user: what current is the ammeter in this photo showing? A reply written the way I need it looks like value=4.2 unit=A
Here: value=2 unit=A
